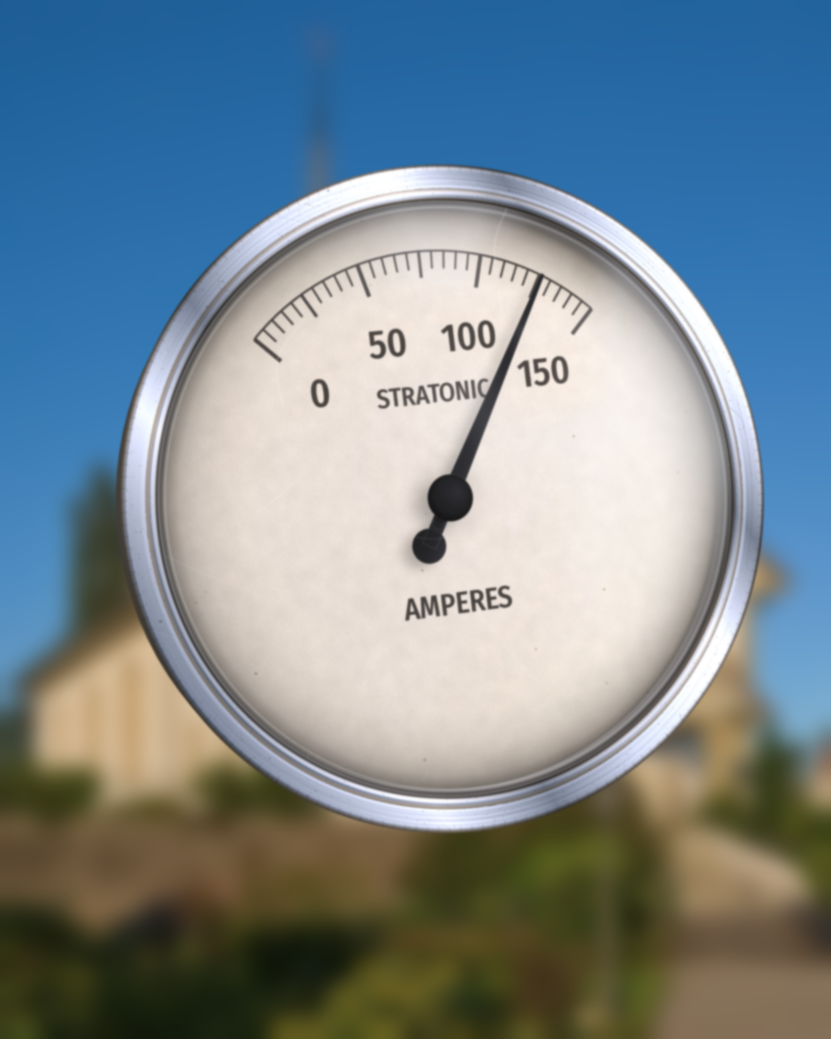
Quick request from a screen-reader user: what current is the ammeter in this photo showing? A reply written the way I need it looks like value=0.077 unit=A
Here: value=125 unit=A
